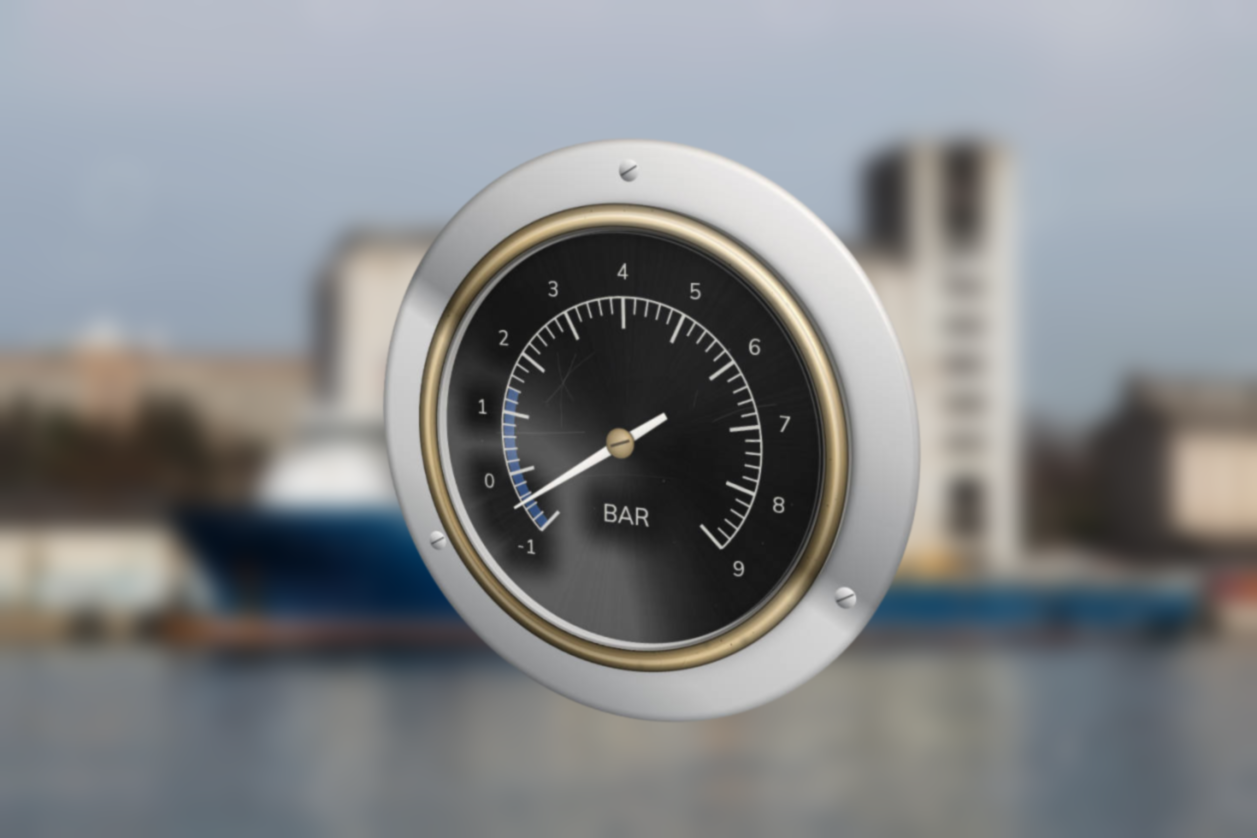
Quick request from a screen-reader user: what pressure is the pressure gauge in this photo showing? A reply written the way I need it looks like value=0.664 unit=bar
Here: value=-0.5 unit=bar
